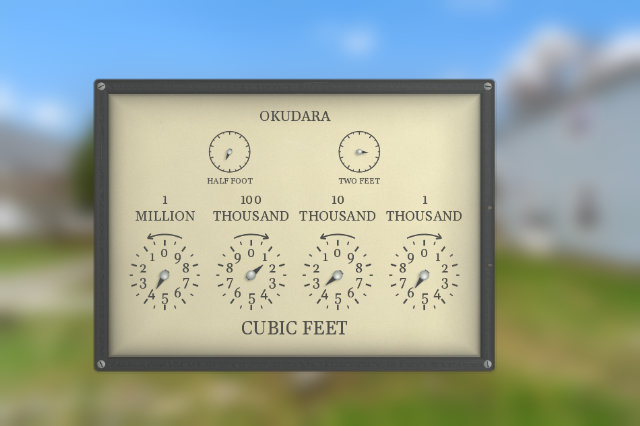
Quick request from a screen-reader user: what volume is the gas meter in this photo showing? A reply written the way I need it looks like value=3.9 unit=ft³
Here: value=413600 unit=ft³
